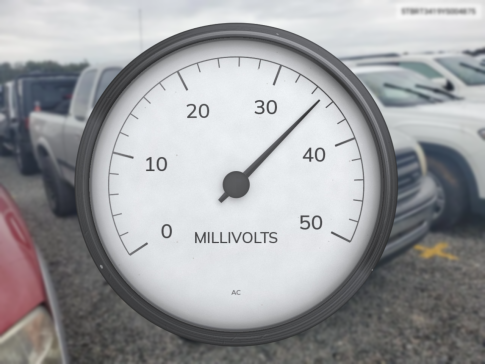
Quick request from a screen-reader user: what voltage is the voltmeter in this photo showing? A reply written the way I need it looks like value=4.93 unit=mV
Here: value=35 unit=mV
